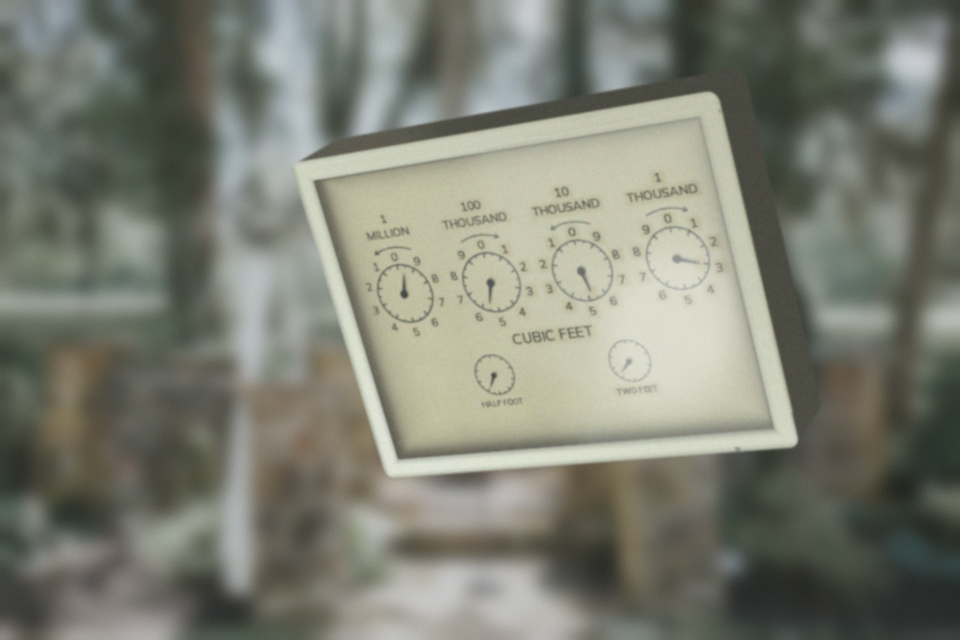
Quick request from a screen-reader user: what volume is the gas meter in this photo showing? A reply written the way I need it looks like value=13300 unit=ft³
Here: value=955300 unit=ft³
